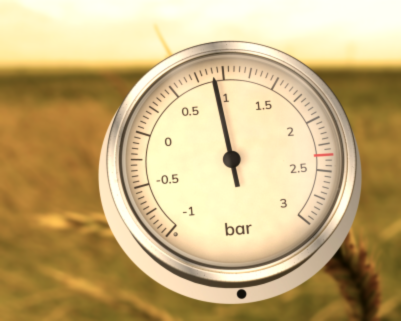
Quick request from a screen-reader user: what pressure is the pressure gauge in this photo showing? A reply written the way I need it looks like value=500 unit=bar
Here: value=0.9 unit=bar
